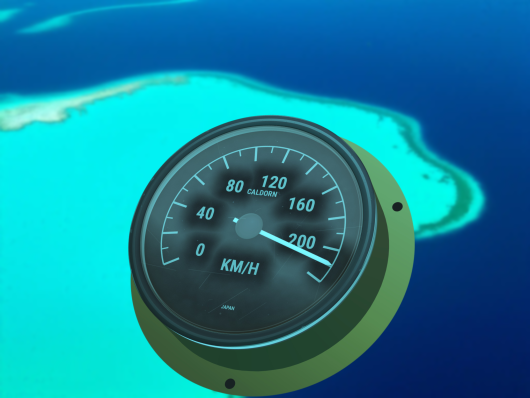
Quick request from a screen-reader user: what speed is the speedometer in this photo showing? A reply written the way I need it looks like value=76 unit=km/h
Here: value=210 unit=km/h
